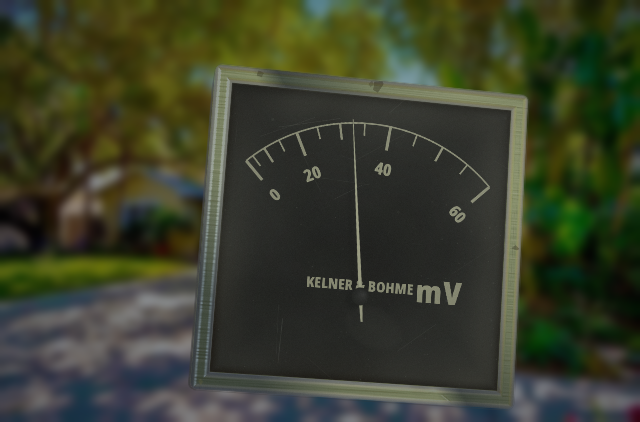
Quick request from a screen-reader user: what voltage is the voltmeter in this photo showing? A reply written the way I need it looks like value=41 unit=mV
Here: value=32.5 unit=mV
